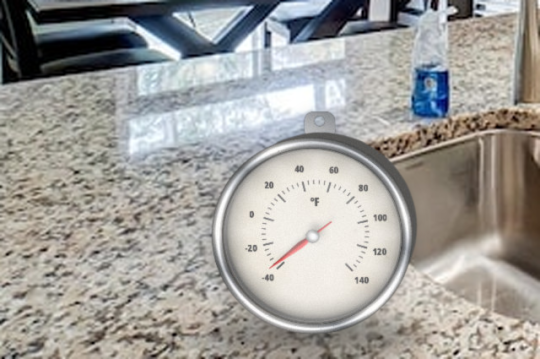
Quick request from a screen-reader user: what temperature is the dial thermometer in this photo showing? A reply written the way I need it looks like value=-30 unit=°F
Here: value=-36 unit=°F
